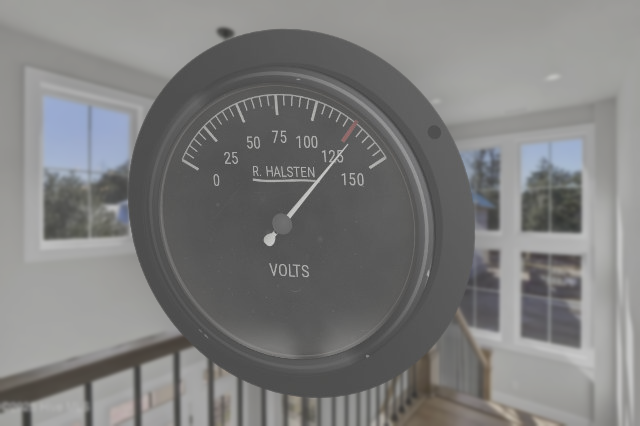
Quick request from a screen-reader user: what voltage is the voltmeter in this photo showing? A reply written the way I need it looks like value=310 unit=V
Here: value=130 unit=V
